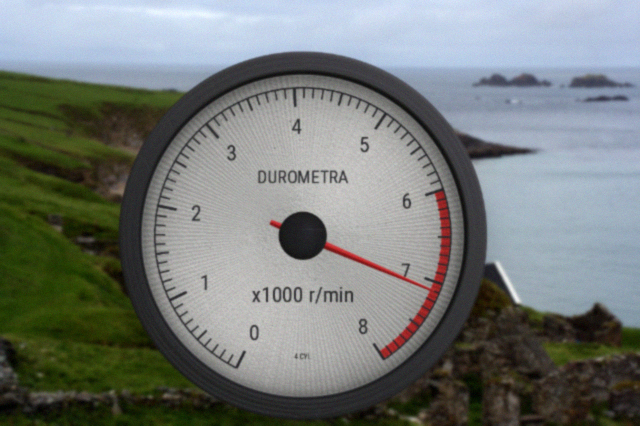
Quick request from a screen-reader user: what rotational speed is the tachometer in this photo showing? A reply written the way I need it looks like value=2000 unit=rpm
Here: value=7100 unit=rpm
